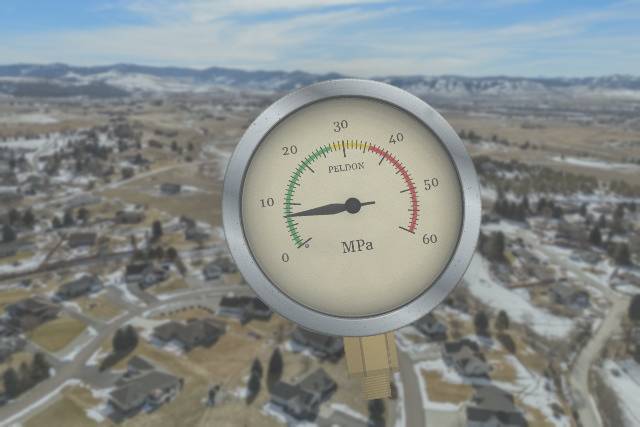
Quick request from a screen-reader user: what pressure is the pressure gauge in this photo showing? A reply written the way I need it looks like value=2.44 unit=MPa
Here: value=7 unit=MPa
